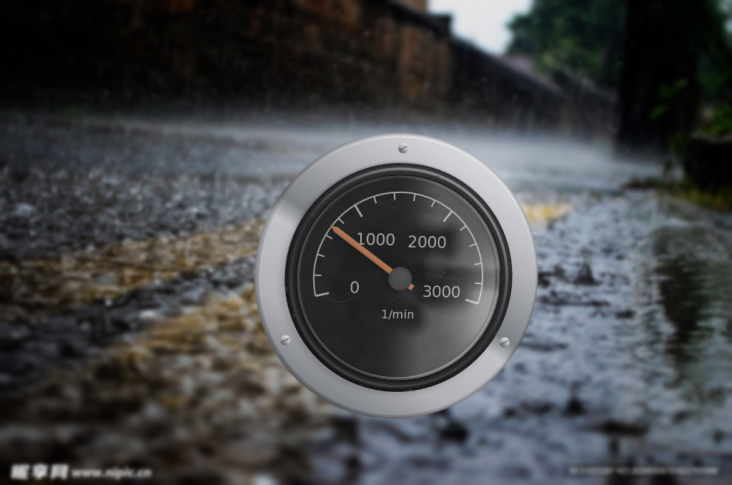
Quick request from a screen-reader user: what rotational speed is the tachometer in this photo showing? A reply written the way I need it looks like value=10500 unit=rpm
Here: value=700 unit=rpm
